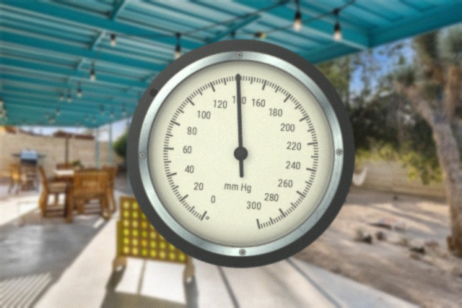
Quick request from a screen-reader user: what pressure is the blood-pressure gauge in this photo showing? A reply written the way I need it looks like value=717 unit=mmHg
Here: value=140 unit=mmHg
